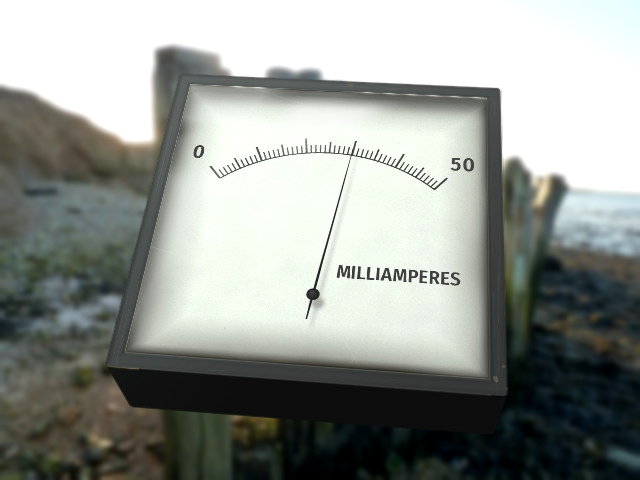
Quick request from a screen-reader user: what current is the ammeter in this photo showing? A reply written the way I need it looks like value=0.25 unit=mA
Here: value=30 unit=mA
